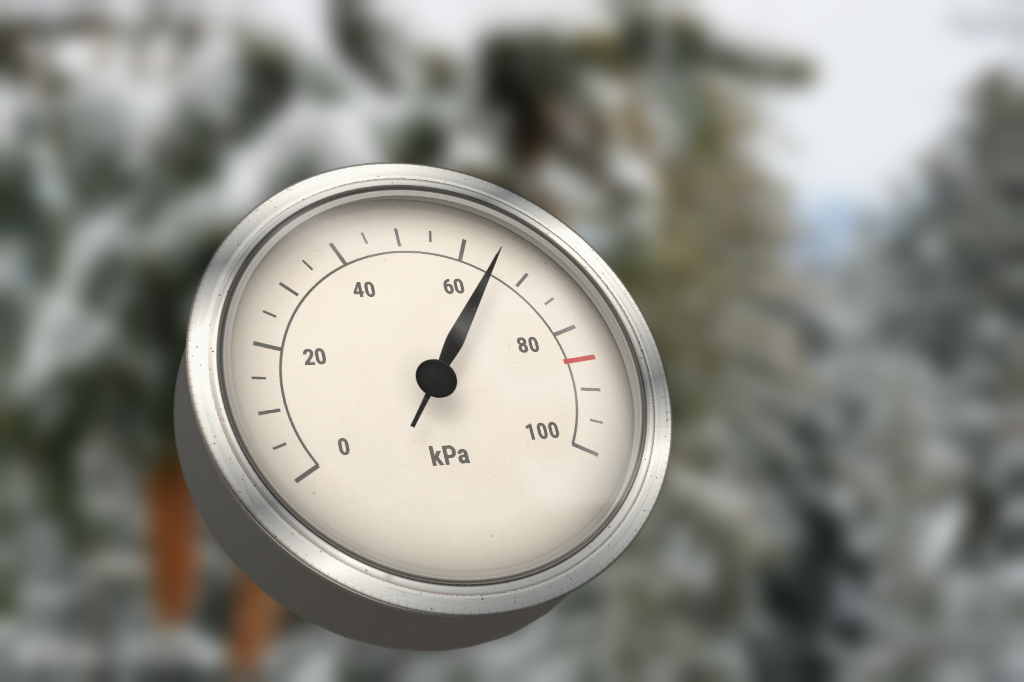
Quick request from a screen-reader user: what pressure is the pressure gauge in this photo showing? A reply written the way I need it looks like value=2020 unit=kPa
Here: value=65 unit=kPa
